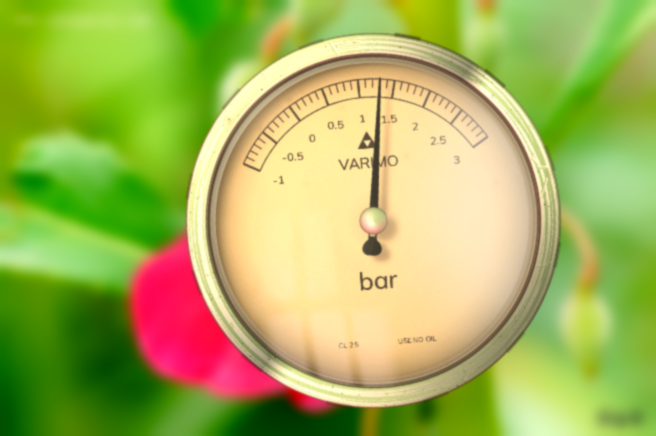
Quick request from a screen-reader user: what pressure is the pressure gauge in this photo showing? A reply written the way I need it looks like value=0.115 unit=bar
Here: value=1.3 unit=bar
